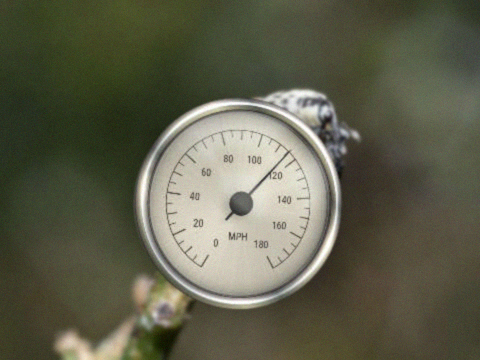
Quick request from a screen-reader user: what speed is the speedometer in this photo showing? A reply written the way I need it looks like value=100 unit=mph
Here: value=115 unit=mph
